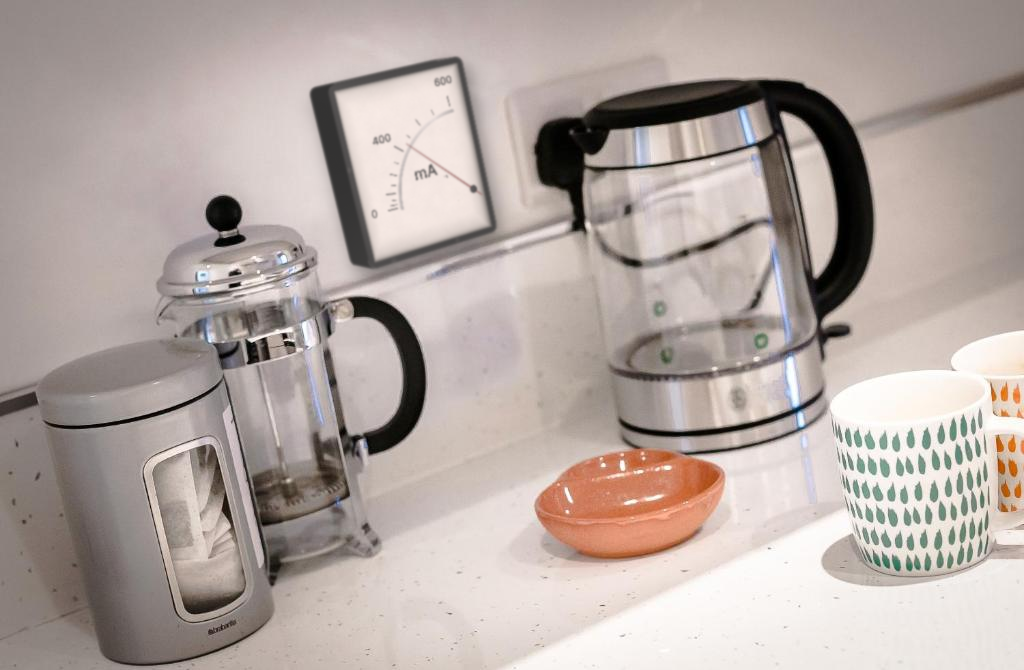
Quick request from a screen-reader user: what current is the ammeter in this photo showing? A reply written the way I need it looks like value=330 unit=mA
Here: value=425 unit=mA
